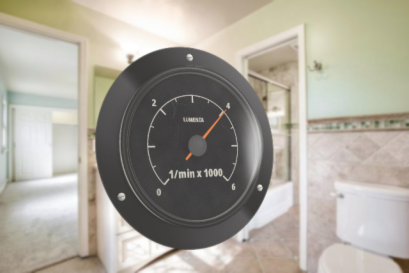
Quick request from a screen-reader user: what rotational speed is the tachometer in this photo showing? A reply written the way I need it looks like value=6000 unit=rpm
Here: value=4000 unit=rpm
